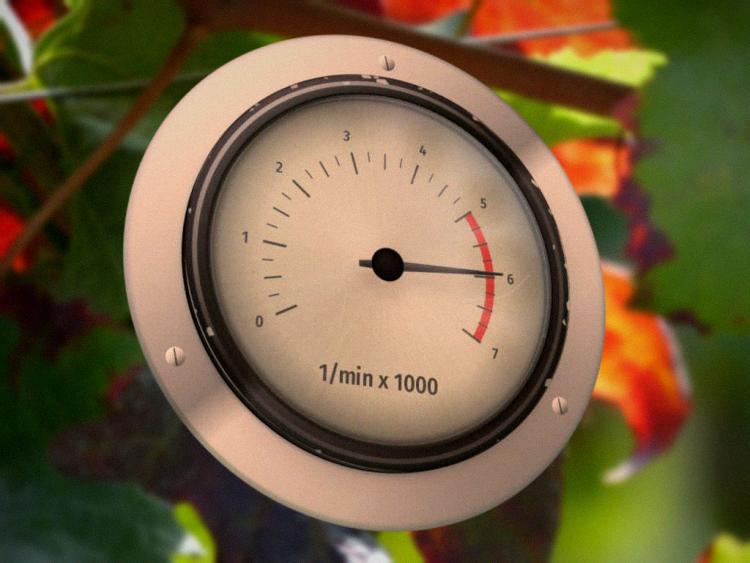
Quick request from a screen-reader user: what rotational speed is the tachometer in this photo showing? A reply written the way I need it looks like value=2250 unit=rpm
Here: value=6000 unit=rpm
